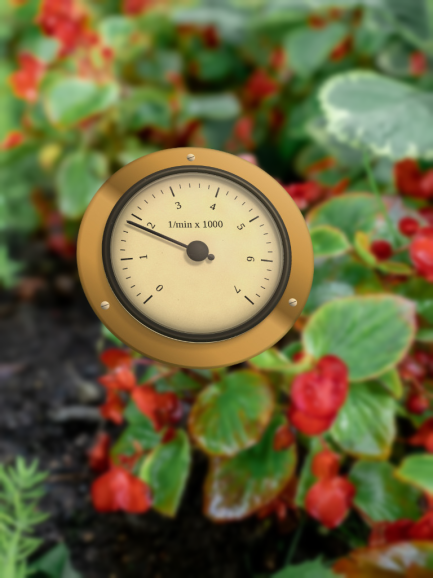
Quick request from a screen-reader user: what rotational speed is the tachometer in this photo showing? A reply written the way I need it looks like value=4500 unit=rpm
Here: value=1800 unit=rpm
